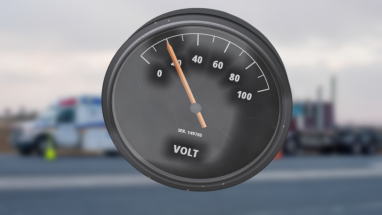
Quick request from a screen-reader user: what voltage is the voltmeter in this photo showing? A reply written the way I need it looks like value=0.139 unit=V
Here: value=20 unit=V
